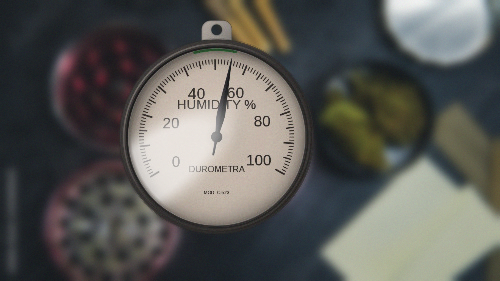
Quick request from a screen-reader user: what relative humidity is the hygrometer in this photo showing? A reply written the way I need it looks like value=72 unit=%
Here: value=55 unit=%
